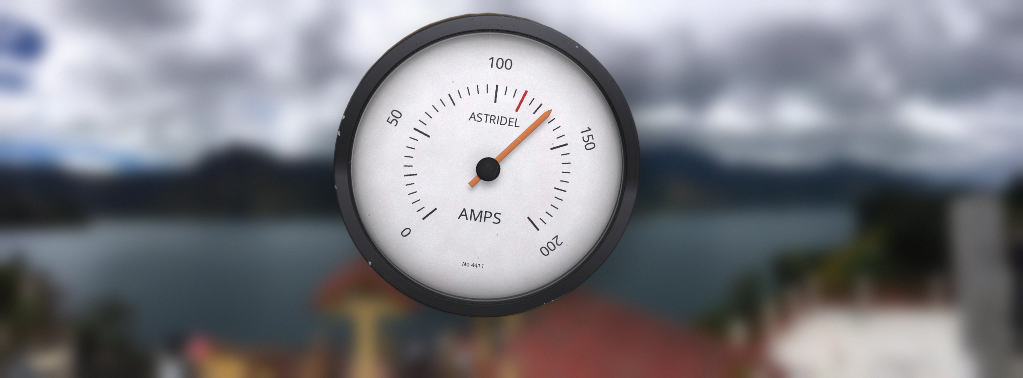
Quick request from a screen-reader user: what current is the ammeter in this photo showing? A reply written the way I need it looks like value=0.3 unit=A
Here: value=130 unit=A
